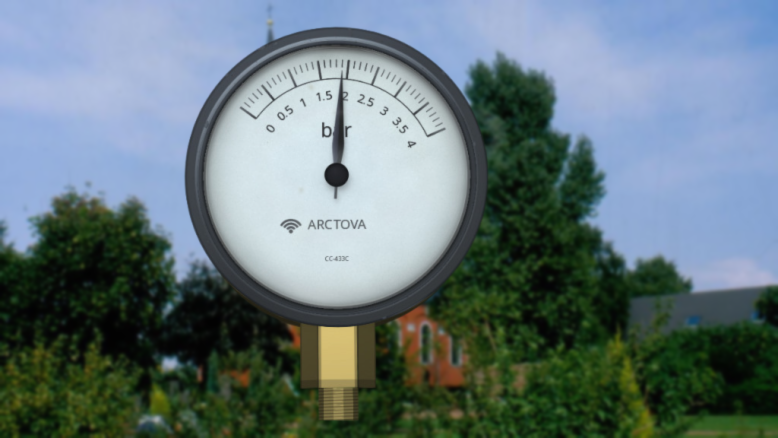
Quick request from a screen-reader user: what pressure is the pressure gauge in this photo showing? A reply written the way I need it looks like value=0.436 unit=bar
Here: value=1.9 unit=bar
